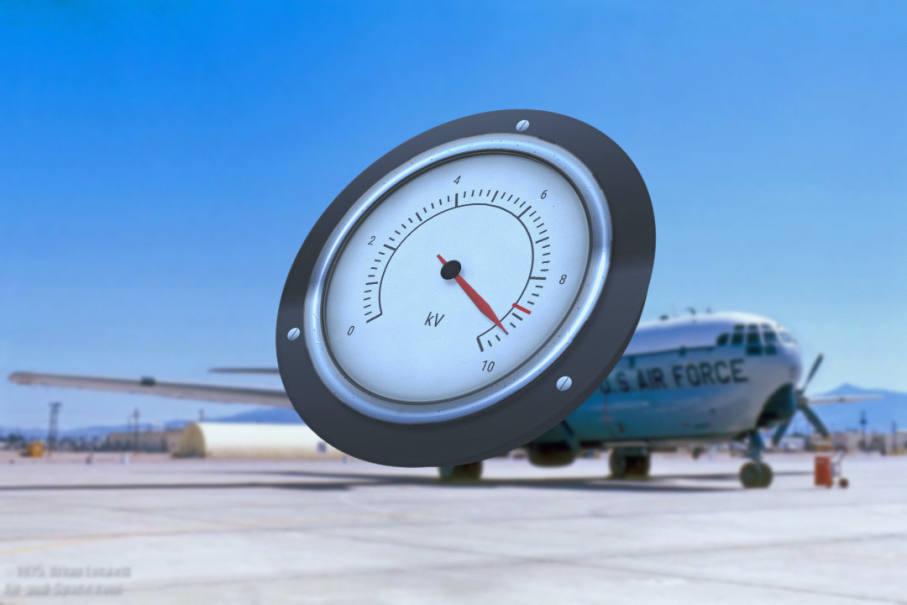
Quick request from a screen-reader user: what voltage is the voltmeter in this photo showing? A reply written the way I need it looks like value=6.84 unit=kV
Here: value=9.4 unit=kV
